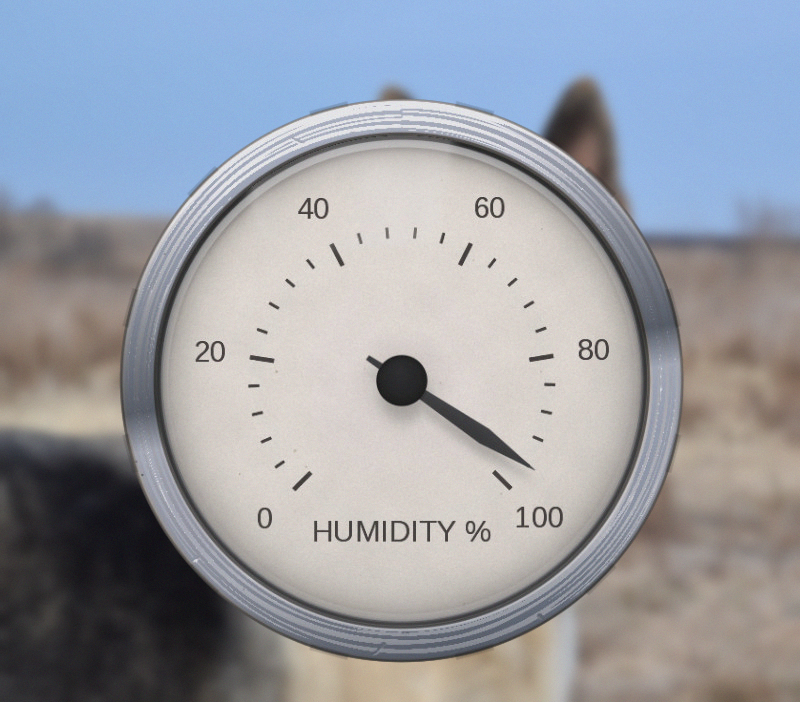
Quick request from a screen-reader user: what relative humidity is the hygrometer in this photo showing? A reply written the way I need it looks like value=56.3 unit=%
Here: value=96 unit=%
